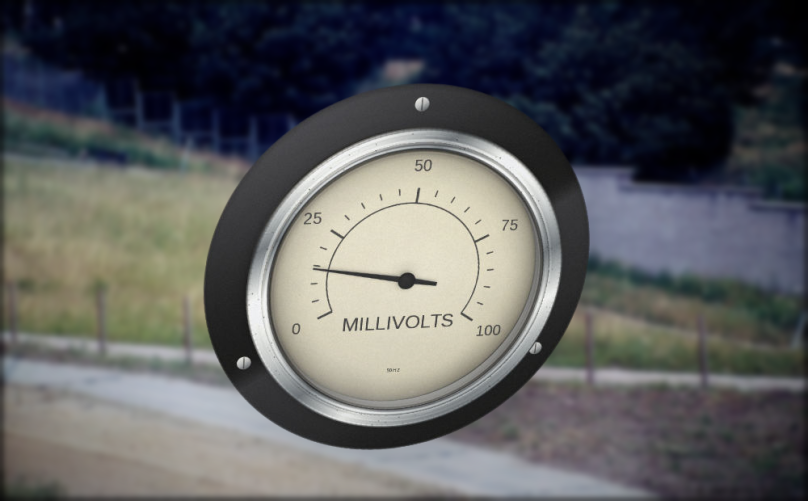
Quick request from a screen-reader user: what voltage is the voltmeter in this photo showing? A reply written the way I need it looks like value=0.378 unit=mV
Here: value=15 unit=mV
